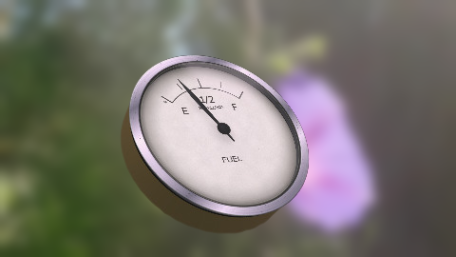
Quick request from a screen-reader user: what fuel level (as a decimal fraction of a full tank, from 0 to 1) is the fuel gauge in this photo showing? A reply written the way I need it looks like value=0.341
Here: value=0.25
